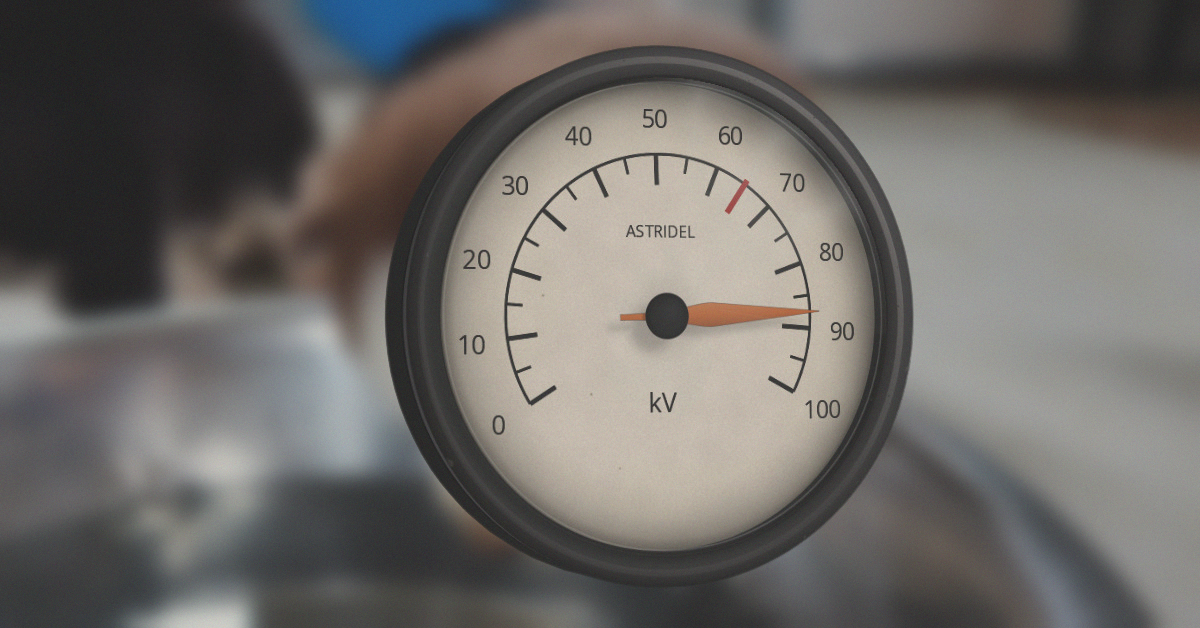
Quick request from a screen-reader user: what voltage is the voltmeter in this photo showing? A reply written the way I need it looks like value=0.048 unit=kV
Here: value=87.5 unit=kV
